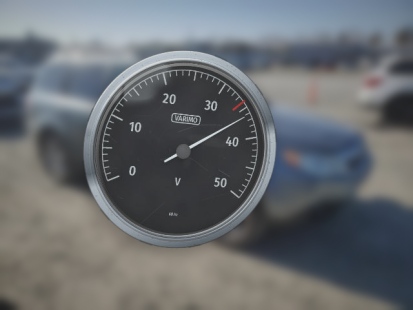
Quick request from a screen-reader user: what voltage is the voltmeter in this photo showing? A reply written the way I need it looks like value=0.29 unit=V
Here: value=36 unit=V
